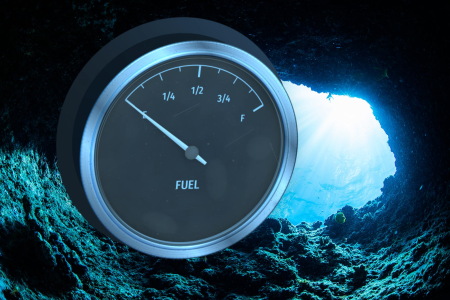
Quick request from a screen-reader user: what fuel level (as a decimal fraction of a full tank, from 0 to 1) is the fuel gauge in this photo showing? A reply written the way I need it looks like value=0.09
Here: value=0
